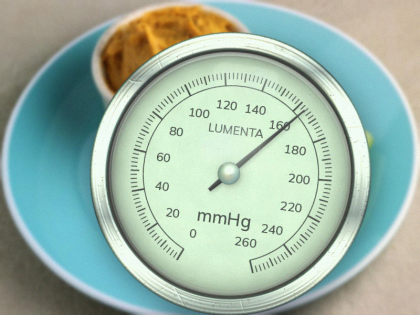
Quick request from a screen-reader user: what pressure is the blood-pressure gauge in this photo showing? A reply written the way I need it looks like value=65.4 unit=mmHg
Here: value=164 unit=mmHg
